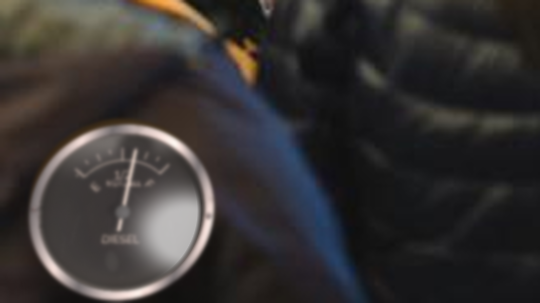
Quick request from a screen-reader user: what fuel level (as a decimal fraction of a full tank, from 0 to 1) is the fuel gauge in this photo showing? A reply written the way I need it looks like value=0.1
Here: value=0.625
